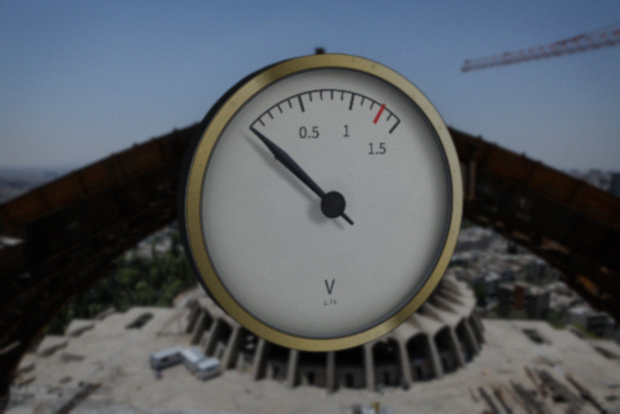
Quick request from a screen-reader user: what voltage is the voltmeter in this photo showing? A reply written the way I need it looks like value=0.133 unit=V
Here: value=0 unit=V
